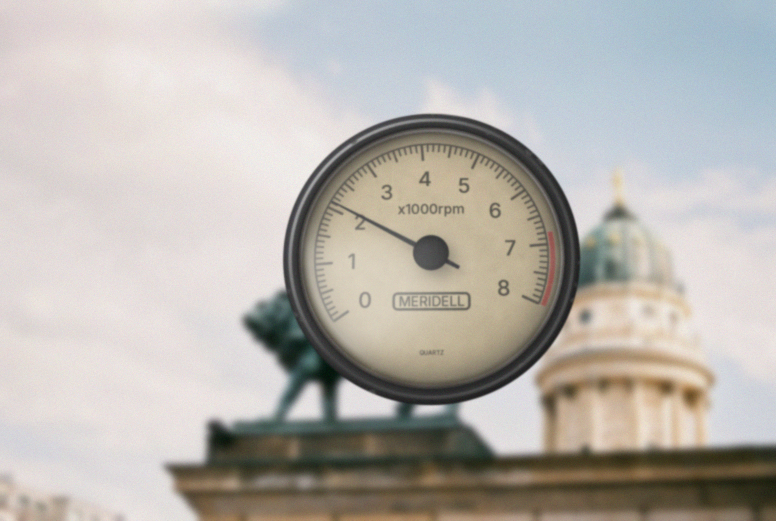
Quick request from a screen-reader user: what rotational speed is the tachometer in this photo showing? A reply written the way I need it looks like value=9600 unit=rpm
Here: value=2100 unit=rpm
